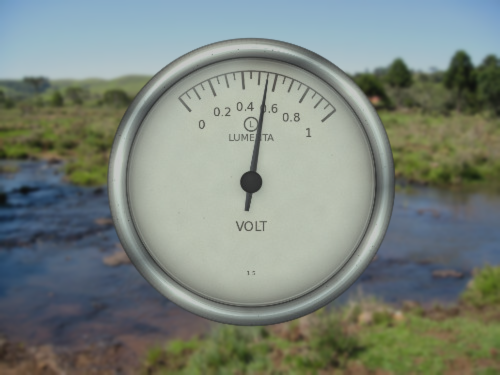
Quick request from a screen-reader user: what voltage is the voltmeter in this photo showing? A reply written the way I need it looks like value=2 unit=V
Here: value=0.55 unit=V
